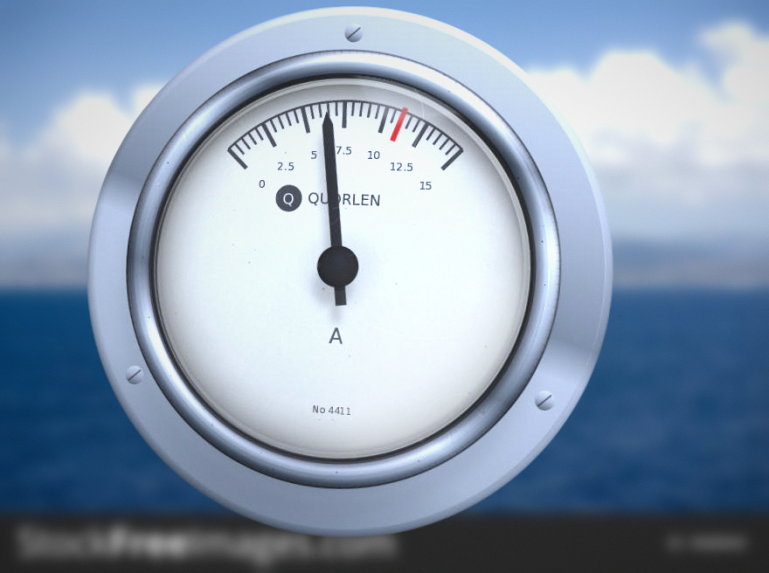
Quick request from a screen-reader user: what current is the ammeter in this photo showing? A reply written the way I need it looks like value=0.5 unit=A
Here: value=6.5 unit=A
